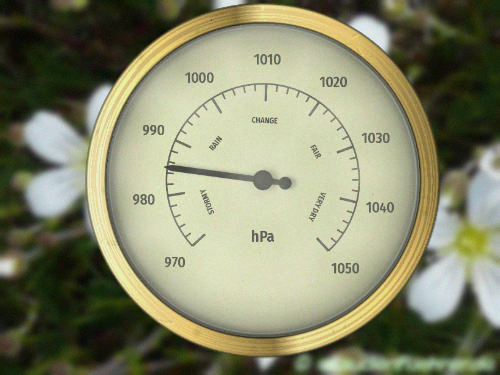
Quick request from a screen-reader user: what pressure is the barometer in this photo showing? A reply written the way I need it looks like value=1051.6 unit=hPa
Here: value=985 unit=hPa
